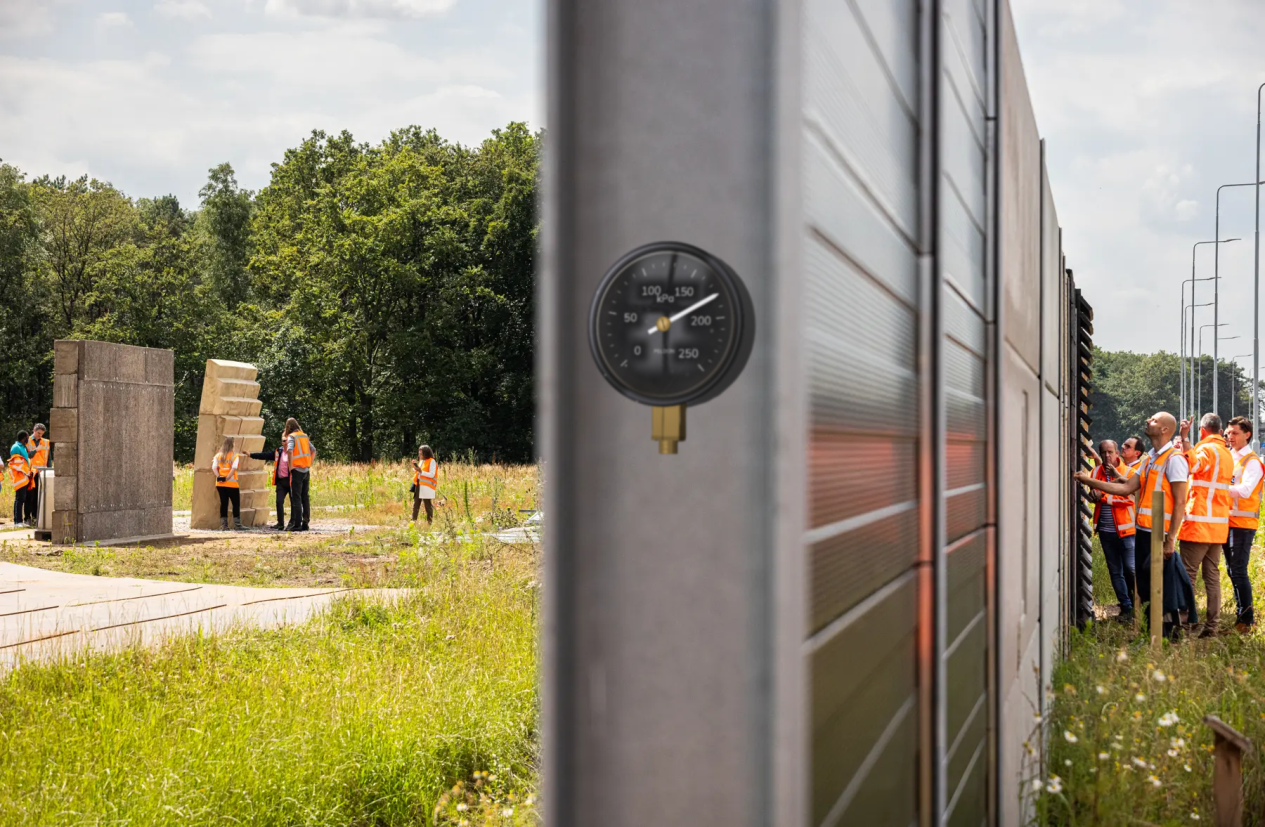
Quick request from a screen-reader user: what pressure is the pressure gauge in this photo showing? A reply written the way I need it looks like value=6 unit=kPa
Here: value=180 unit=kPa
